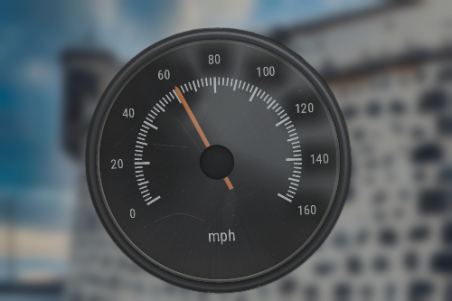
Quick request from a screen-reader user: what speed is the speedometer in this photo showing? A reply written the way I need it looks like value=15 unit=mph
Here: value=62 unit=mph
